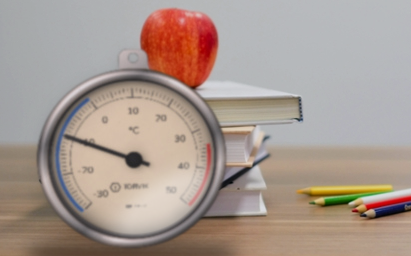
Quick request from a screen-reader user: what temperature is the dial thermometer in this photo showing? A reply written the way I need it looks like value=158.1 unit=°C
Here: value=-10 unit=°C
